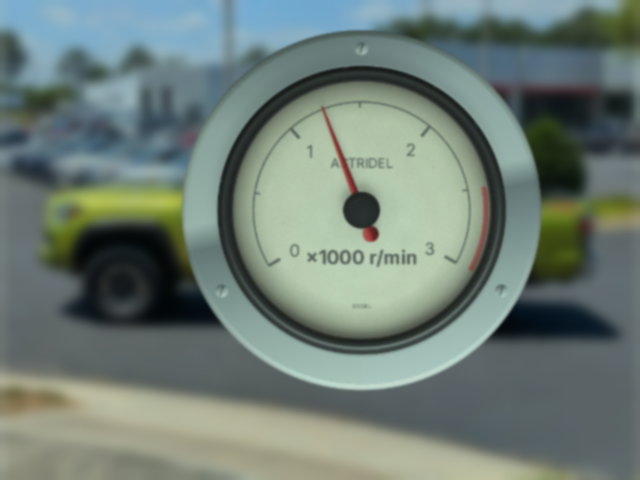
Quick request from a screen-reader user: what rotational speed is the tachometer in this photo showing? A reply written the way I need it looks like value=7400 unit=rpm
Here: value=1250 unit=rpm
